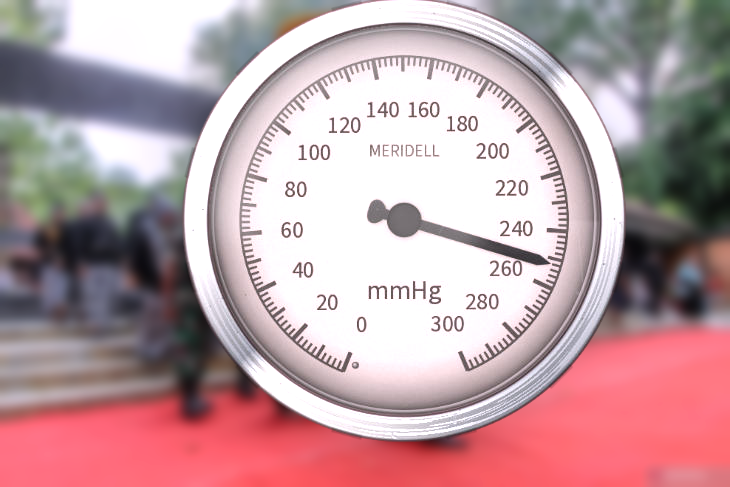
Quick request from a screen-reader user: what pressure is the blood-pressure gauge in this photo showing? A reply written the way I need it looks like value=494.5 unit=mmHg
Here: value=252 unit=mmHg
